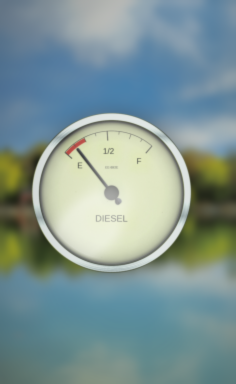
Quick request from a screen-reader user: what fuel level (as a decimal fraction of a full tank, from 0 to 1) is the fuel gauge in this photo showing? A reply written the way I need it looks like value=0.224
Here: value=0.125
